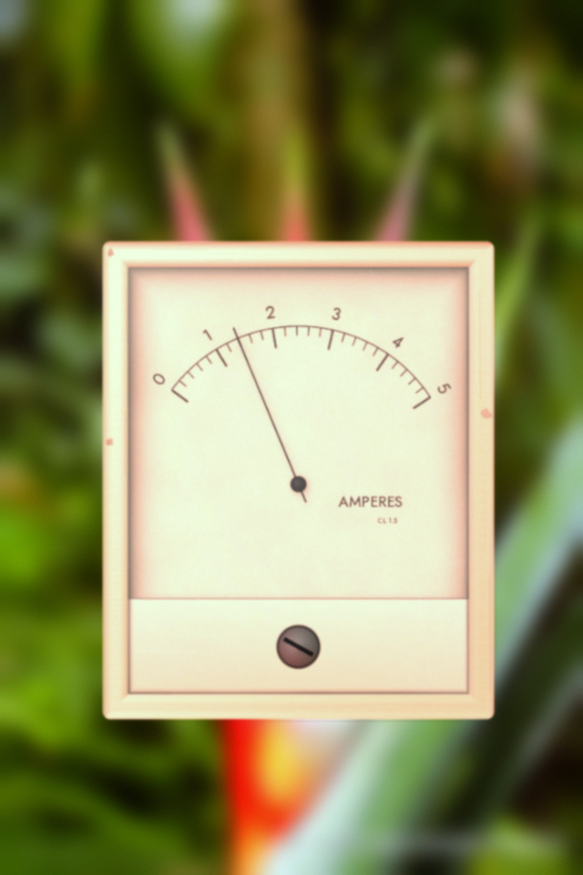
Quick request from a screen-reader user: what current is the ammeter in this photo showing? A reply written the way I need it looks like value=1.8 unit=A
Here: value=1.4 unit=A
